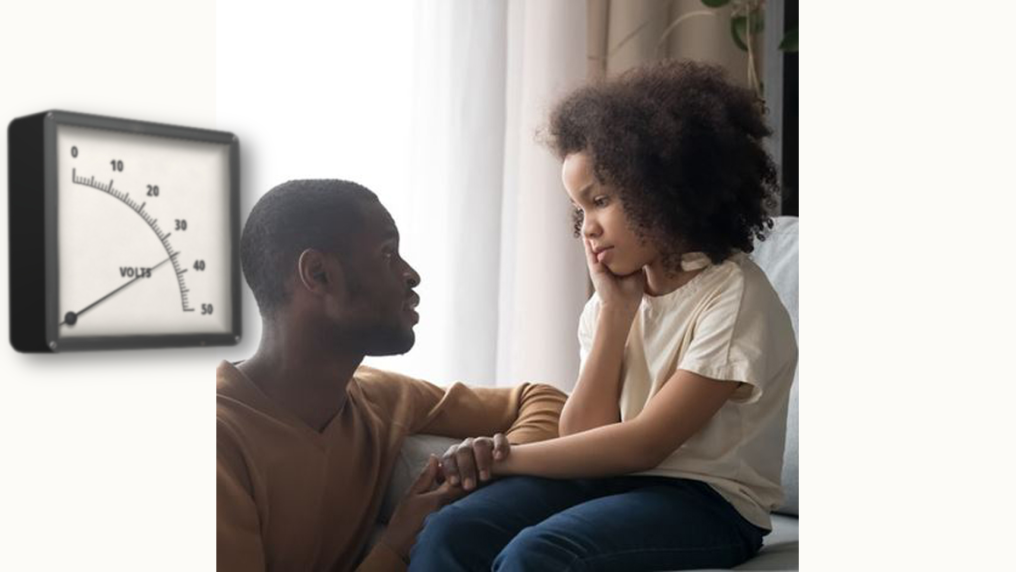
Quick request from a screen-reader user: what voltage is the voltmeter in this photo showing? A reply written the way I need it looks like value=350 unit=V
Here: value=35 unit=V
